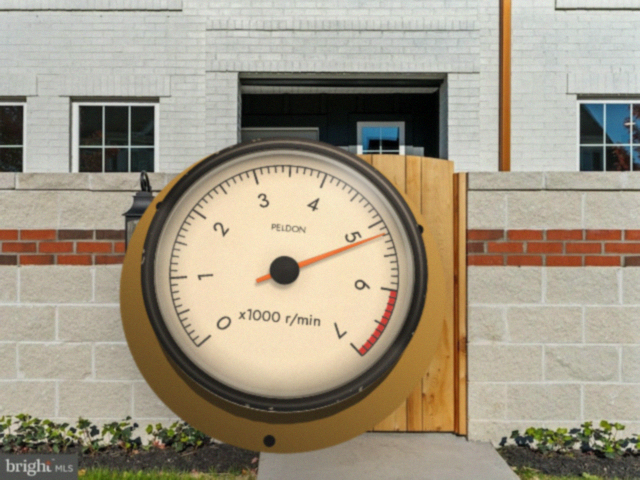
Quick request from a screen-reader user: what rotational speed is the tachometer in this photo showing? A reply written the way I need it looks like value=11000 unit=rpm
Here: value=5200 unit=rpm
